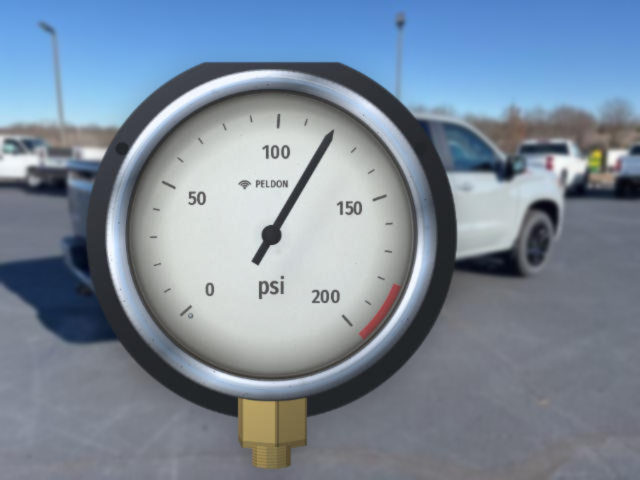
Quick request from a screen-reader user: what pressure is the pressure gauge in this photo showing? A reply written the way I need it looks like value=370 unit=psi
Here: value=120 unit=psi
